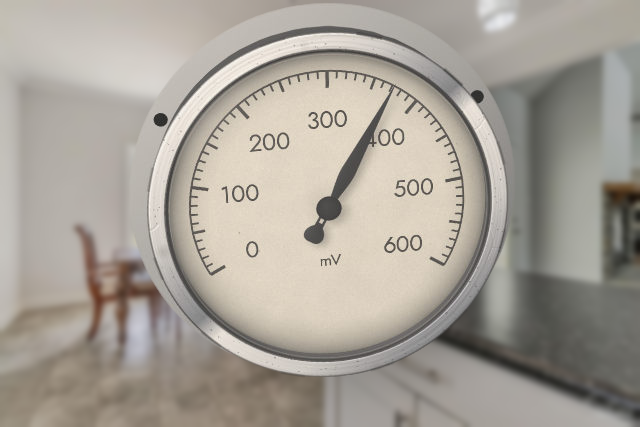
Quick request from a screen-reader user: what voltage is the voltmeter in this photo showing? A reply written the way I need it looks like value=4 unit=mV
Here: value=370 unit=mV
